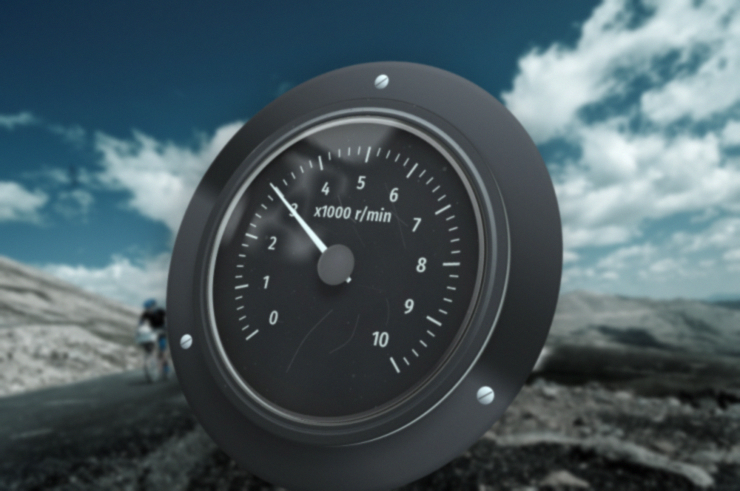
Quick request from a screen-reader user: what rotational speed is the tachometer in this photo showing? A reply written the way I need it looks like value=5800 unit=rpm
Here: value=3000 unit=rpm
